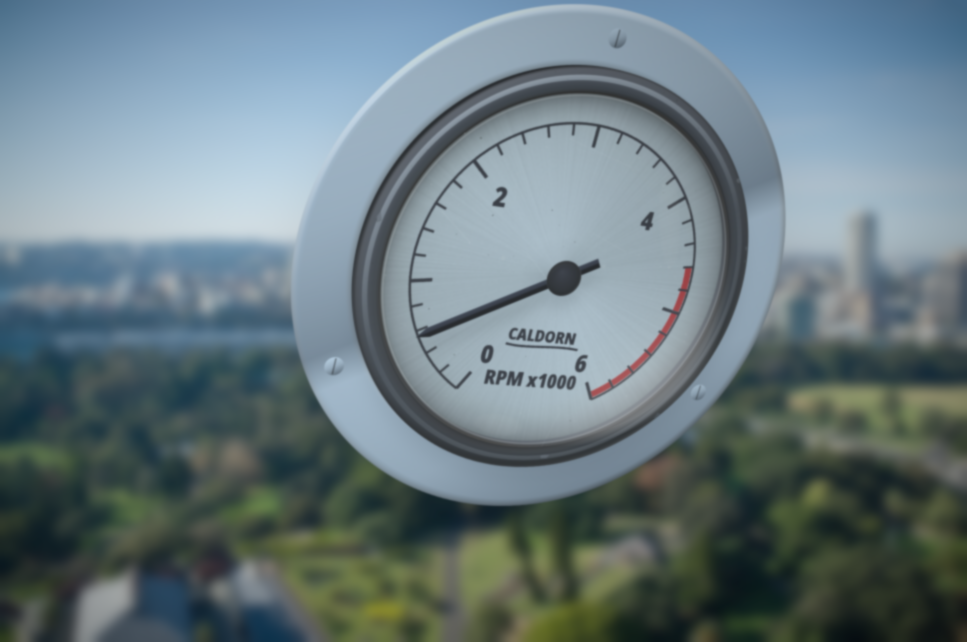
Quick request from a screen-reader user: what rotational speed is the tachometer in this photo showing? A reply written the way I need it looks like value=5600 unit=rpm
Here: value=600 unit=rpm
